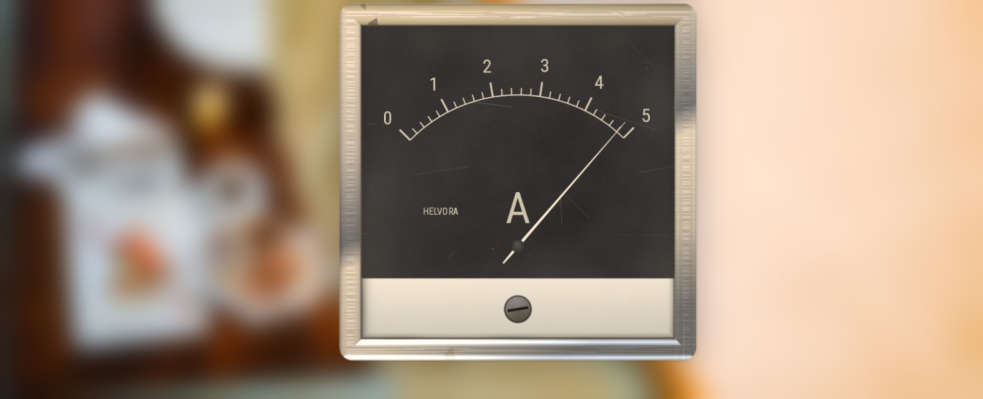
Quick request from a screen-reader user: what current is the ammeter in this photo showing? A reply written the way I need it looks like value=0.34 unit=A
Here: value=4.8 unit=A
